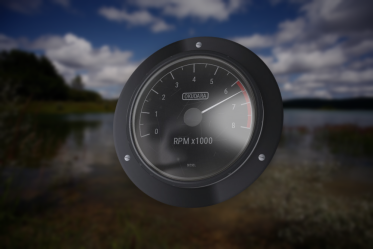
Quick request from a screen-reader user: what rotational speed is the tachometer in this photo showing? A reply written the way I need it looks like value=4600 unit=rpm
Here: value=6500 unit=rpm
